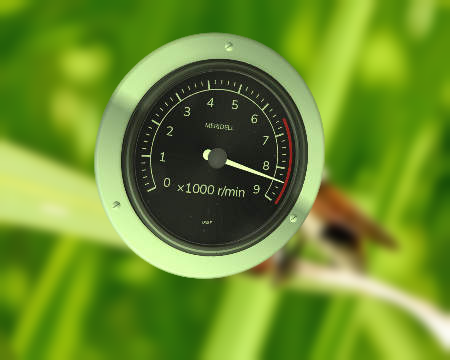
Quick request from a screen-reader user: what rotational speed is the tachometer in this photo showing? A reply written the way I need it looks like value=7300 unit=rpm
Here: value=8400 unit=rpm
